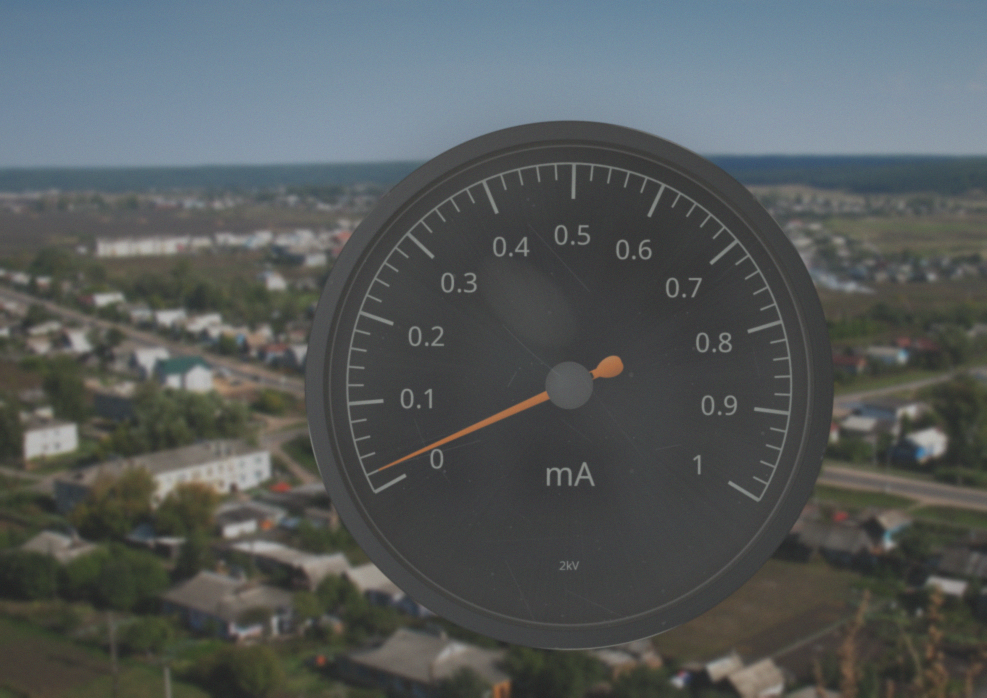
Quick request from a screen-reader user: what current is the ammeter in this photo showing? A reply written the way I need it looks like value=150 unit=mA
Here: value=0.02 unit=mA
